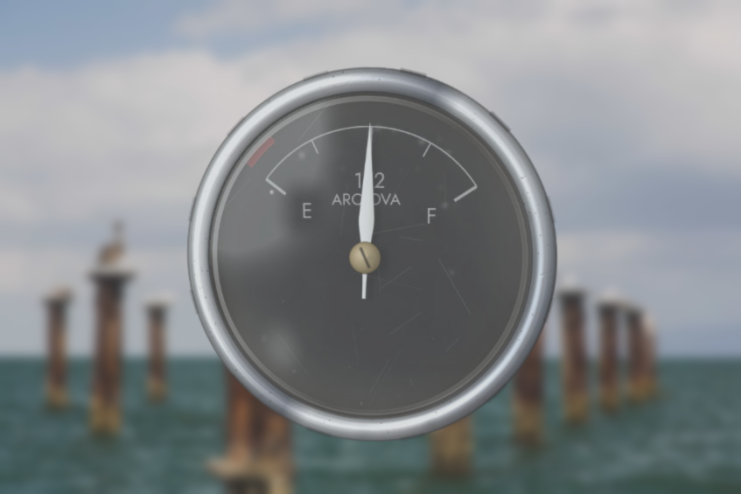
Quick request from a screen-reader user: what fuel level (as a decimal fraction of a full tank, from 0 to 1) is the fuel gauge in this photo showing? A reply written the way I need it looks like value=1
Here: value=0.5
